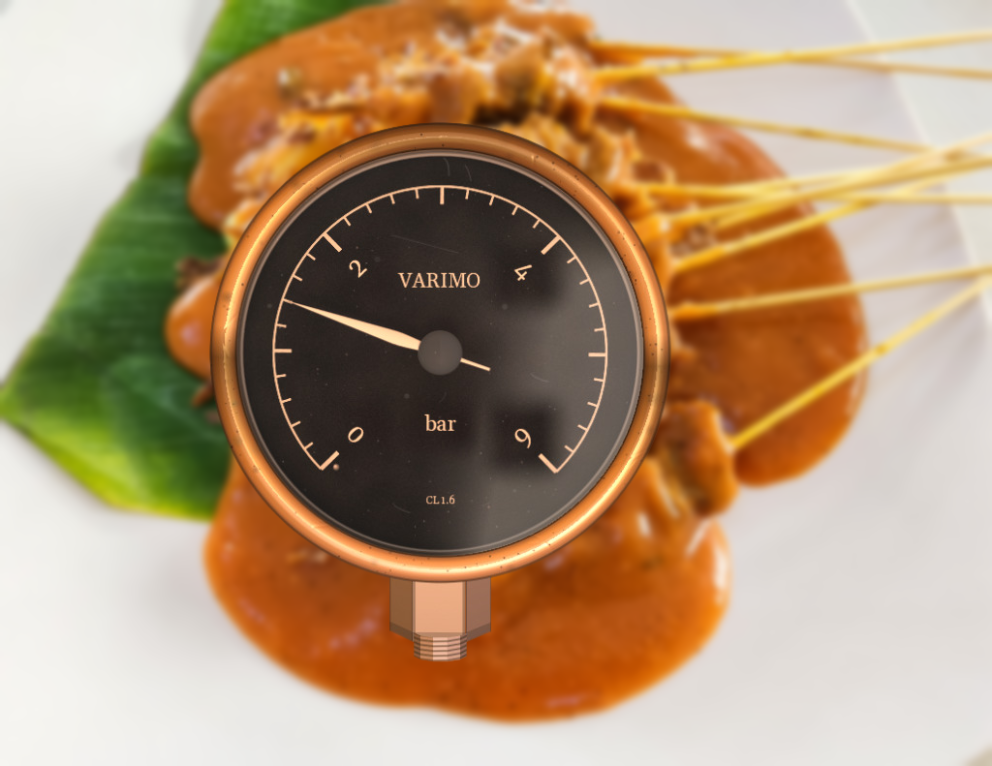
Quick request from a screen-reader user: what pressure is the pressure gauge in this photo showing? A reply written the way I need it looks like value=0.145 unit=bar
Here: value=1.4 unit=bar
